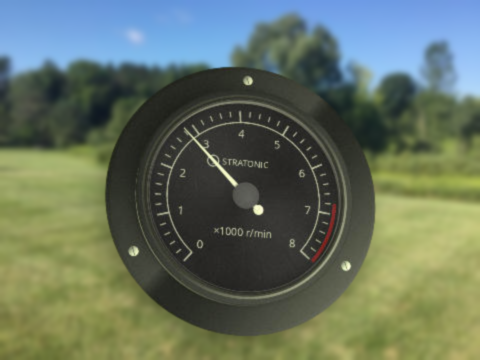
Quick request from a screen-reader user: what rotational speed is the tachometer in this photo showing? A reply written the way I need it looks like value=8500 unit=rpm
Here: value=2800 unit=rpm
